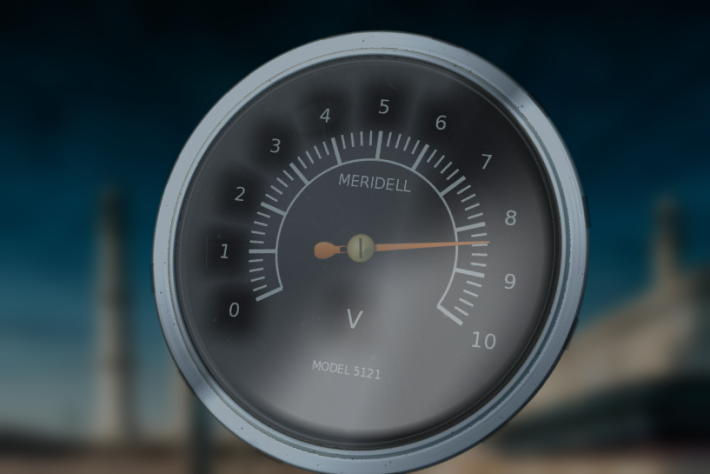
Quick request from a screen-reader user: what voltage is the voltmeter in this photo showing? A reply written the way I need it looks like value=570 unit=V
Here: value=8.4 unit=V
